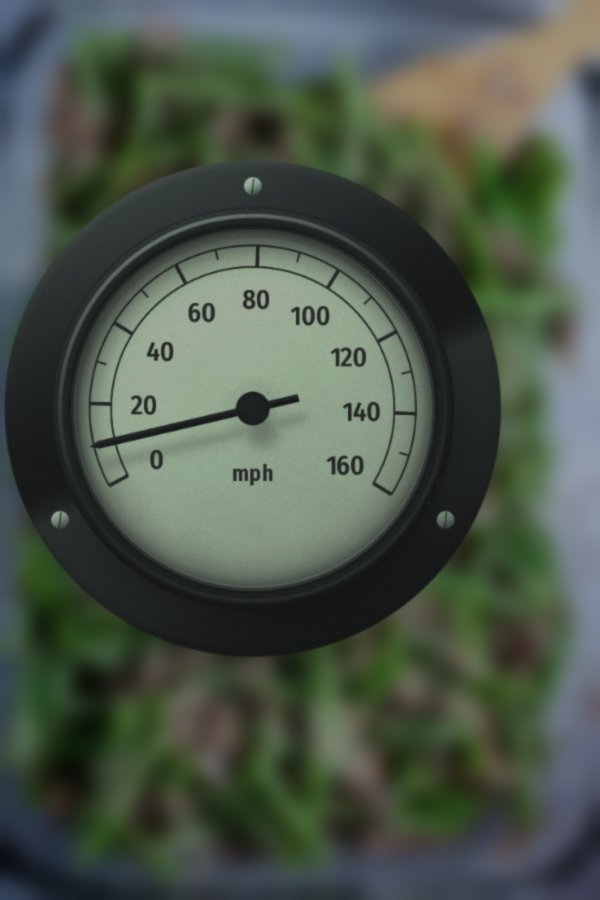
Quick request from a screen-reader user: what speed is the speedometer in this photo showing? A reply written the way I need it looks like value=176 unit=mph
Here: value=10 unit=mph
